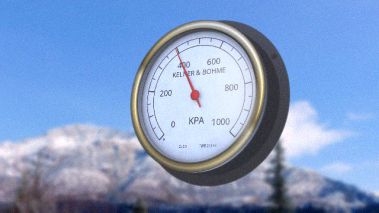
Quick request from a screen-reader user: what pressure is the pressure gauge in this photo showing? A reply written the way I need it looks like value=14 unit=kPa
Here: value=400 unit=kPa
